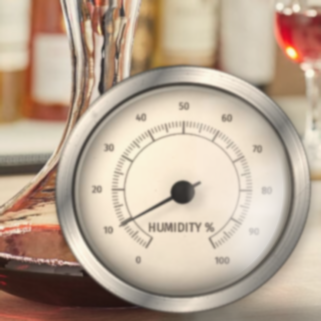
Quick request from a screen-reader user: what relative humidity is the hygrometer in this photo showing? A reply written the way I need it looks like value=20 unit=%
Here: value=10 unit=%
